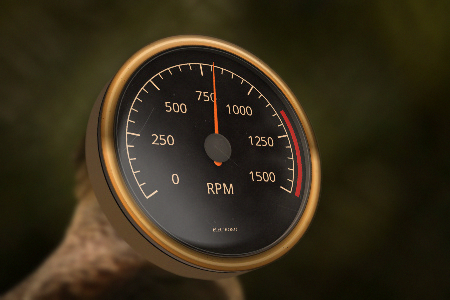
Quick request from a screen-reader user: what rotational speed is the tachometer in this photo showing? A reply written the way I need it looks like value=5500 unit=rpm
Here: value=800 unit=rpm
